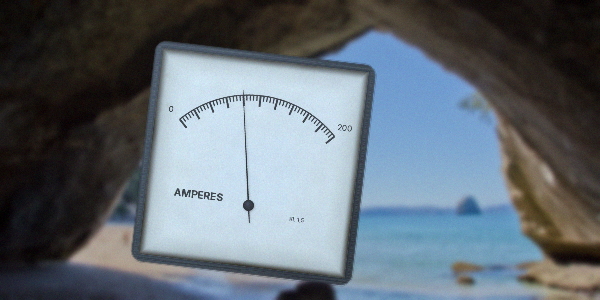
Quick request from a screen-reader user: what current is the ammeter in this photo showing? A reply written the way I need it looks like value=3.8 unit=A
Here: value=80 unit=A
